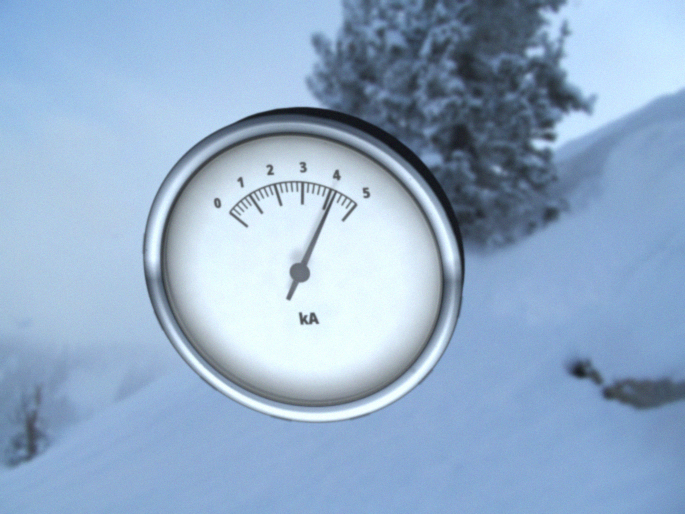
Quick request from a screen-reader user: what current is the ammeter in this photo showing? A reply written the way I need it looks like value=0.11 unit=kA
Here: value=4.2 unit=kA
